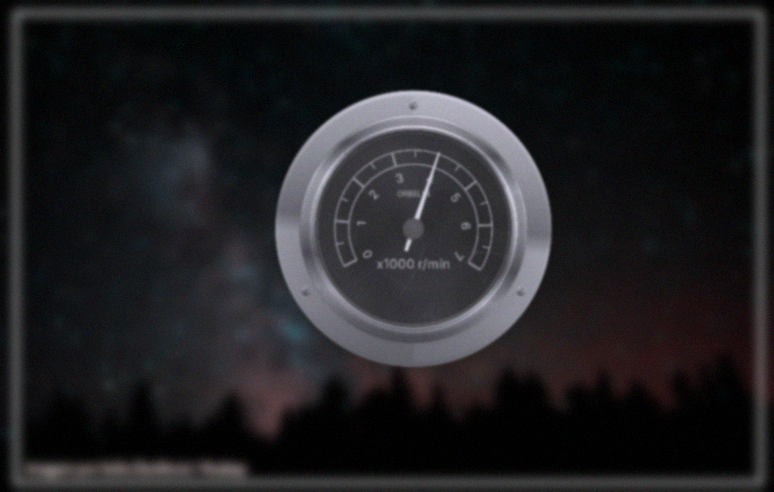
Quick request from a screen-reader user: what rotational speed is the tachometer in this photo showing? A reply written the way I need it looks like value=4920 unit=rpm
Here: value=4000 unit=rpm
